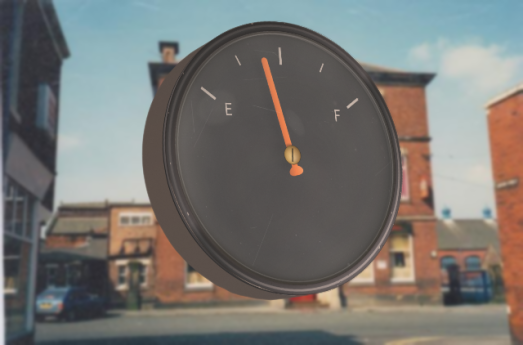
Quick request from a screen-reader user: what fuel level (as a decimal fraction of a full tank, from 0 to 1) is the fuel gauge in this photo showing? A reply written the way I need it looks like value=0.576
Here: value=0.375
